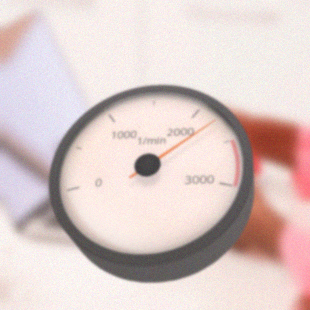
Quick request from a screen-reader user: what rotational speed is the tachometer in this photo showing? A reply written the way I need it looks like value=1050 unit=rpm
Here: value=2250 unit=rpm
